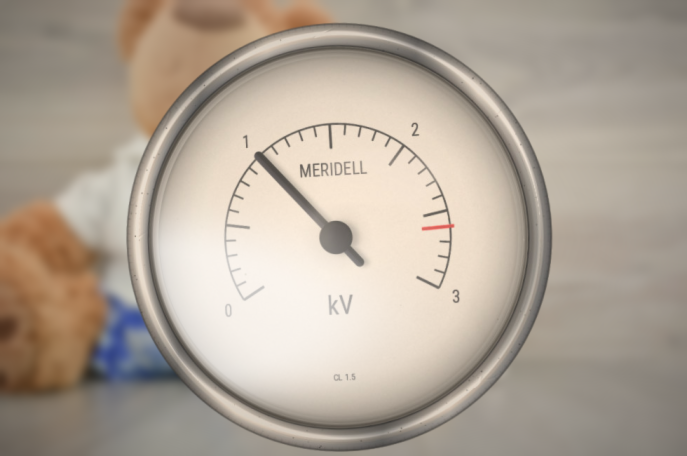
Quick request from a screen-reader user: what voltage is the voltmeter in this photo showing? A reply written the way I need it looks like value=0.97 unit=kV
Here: value=1 unit=kV
